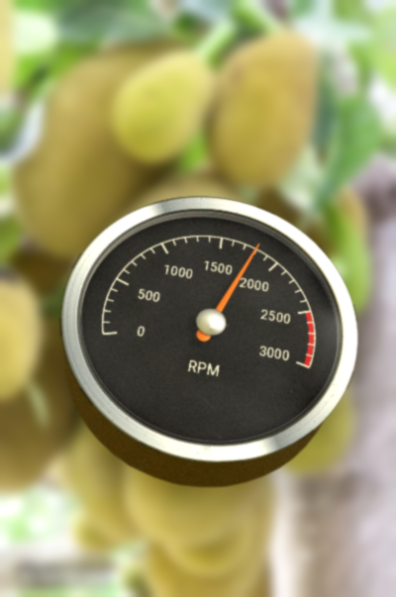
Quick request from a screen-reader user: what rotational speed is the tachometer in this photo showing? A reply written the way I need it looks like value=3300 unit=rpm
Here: value=1800 unit=rpm
